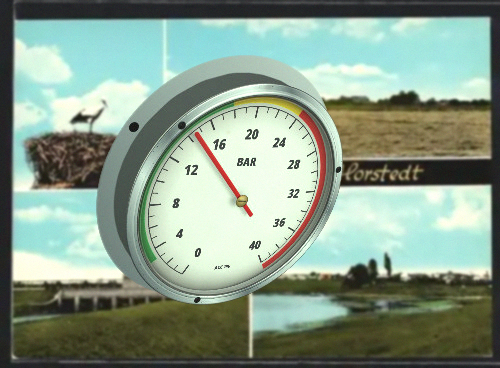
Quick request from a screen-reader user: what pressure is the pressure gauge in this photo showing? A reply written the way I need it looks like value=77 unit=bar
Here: value=14.5 unit=bar
